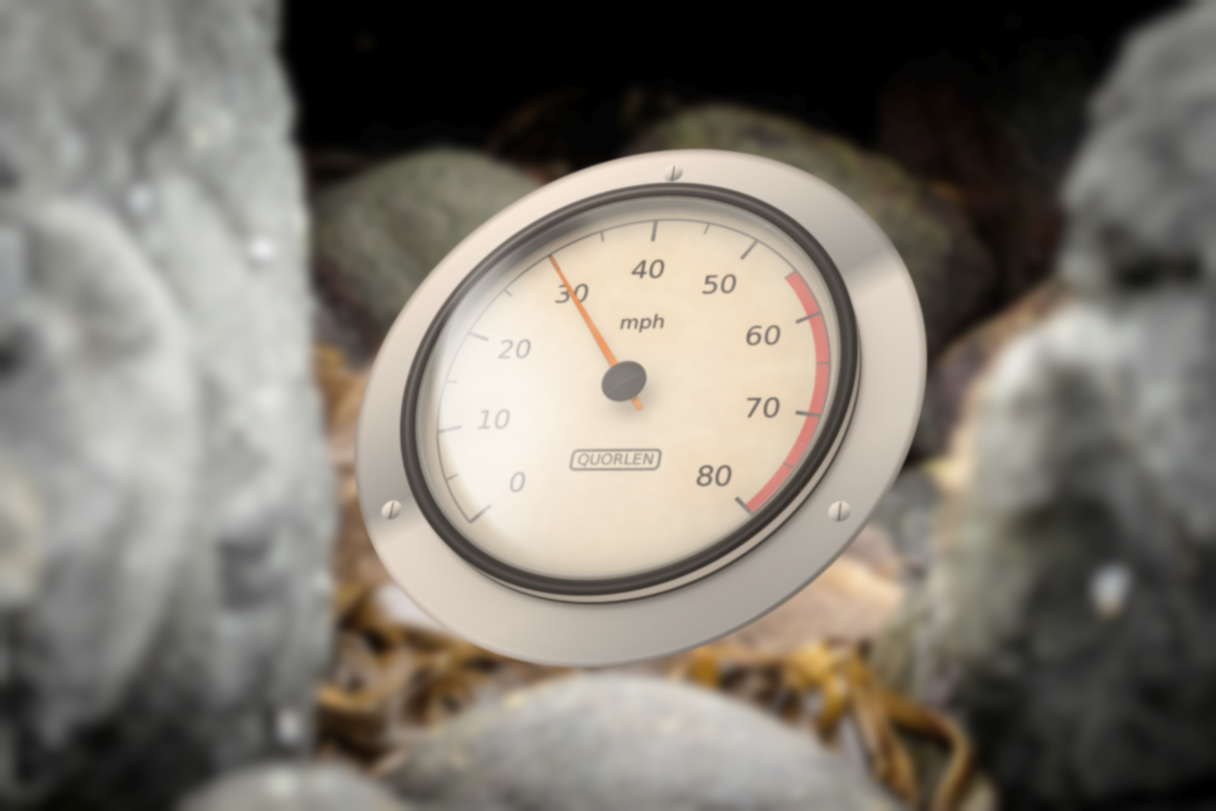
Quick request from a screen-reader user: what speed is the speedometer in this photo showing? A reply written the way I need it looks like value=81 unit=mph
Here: value=30 unit=mph
